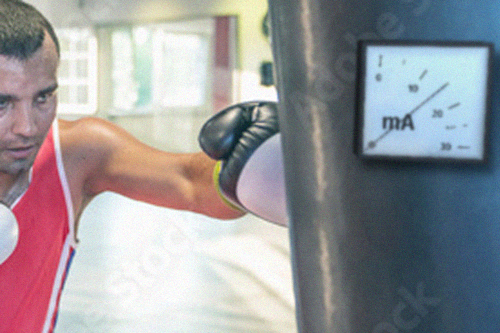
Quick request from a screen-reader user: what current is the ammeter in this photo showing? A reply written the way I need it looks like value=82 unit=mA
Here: value=15 unit=mA
